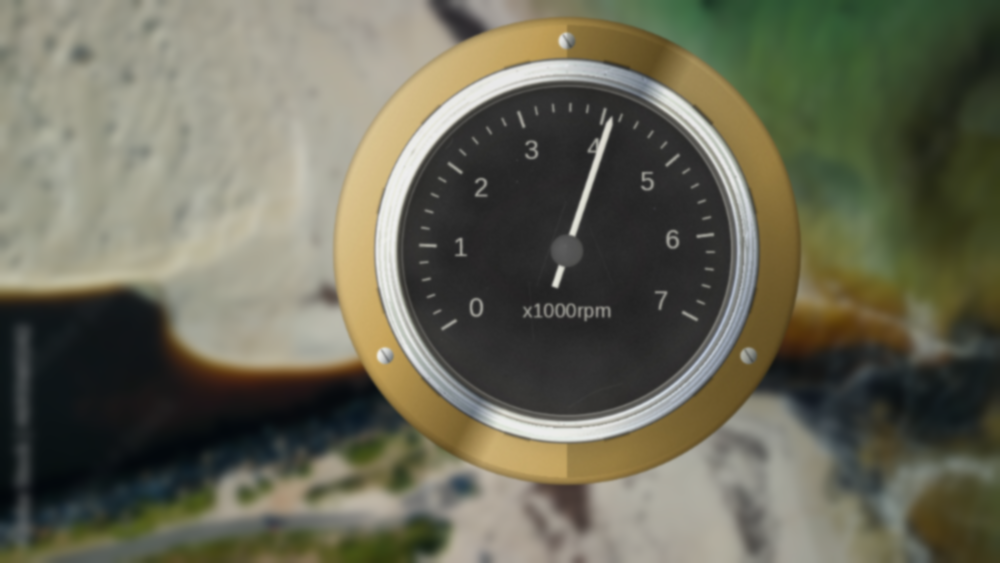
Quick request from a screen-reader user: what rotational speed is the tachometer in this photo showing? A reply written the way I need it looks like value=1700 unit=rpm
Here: value=4100 unit=rpm
